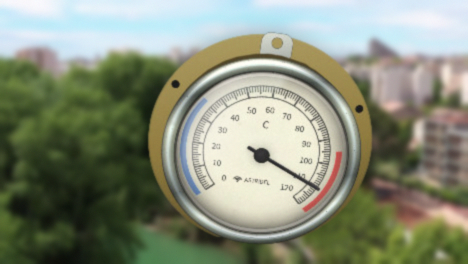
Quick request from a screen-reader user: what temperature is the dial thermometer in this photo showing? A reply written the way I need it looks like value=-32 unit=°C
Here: value=110 unit=°C
